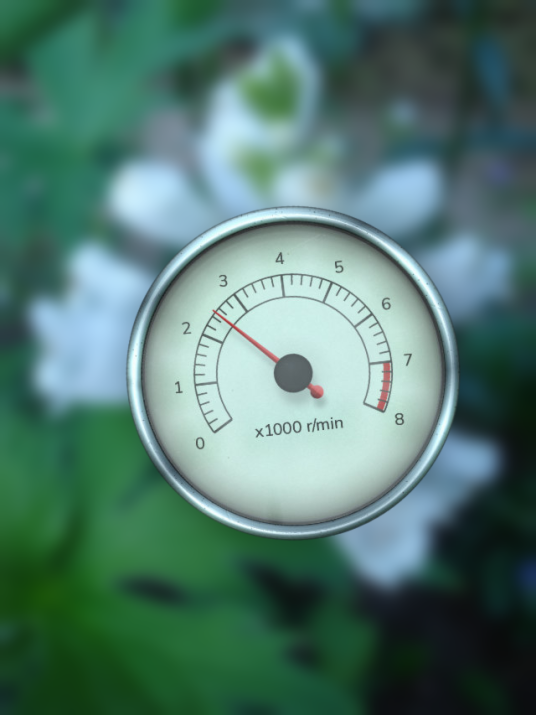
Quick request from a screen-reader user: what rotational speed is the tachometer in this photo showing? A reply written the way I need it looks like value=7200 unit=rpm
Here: value=2500 unit=rpm
